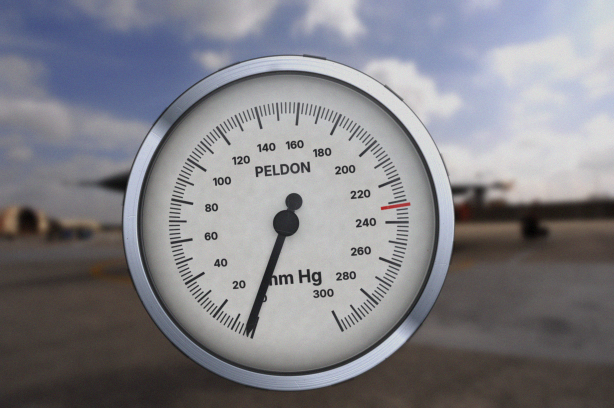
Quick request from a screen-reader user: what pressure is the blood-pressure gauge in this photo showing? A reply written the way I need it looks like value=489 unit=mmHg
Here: value=2 unit=mmHg
